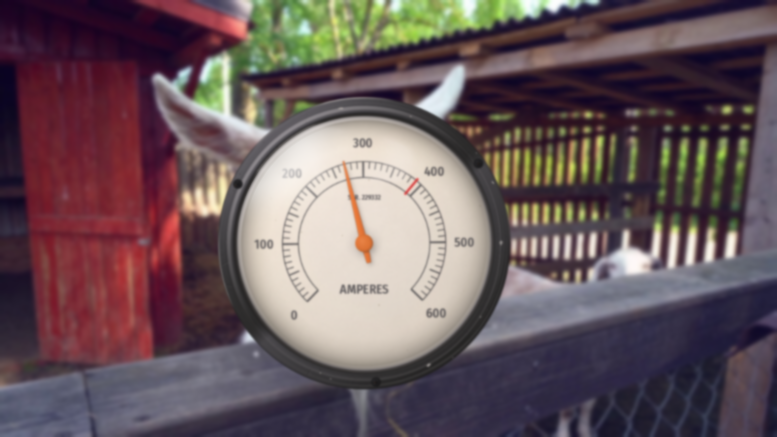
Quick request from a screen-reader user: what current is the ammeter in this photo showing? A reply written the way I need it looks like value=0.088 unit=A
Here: value=270 unit=A
